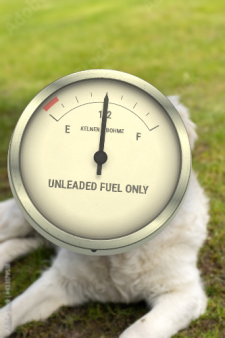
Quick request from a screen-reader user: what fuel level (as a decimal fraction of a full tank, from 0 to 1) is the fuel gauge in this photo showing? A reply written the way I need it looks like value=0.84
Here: value=0.5
